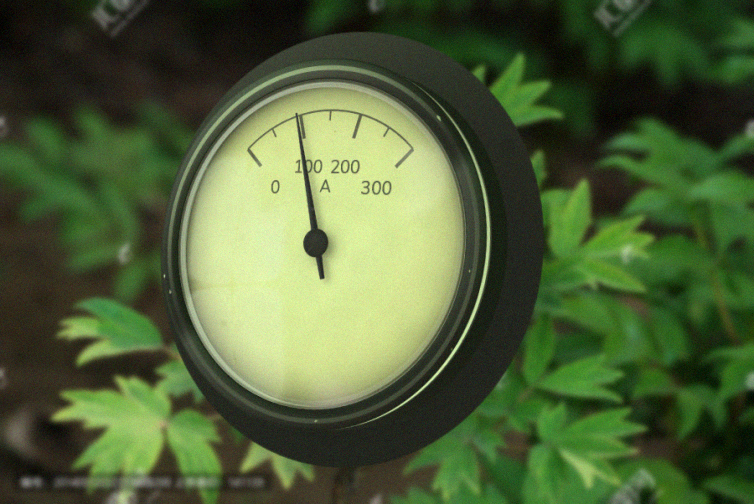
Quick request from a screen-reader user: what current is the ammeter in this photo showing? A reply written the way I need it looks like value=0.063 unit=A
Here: value=100 unit=A
